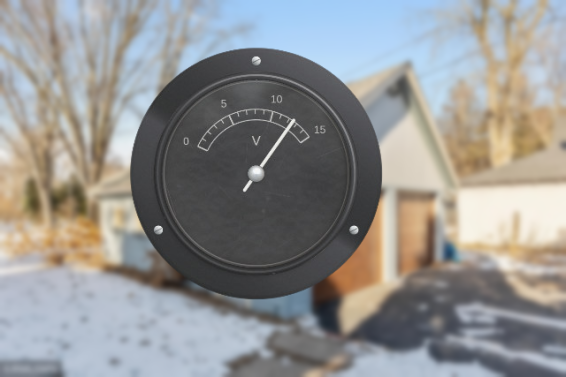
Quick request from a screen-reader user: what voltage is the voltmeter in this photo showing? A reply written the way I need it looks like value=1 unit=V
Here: value=12.5 unit=V
